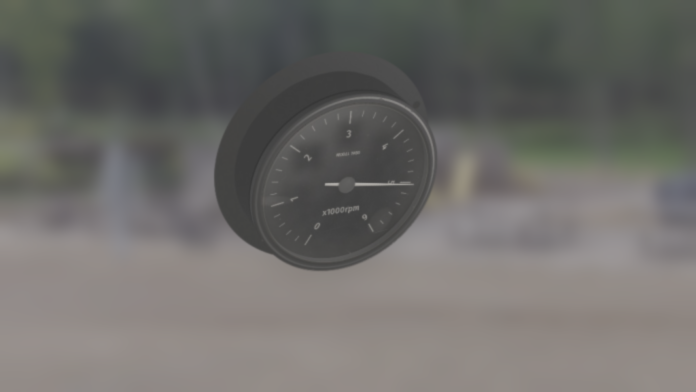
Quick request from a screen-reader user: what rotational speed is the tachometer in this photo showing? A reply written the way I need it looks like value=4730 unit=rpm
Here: value=5000 unit=rpm
